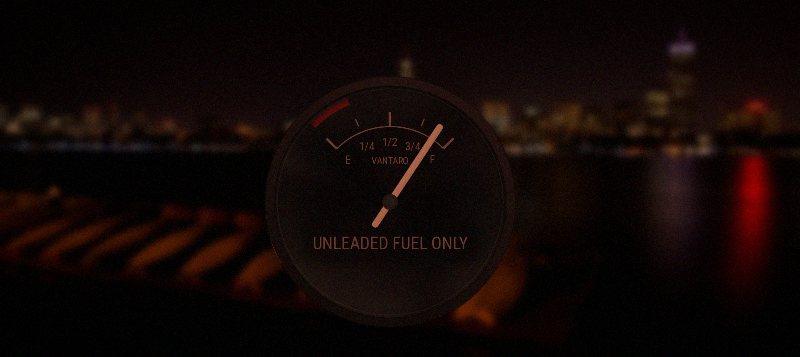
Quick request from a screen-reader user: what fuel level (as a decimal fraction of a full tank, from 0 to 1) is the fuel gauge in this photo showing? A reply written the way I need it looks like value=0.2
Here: value=0.875
